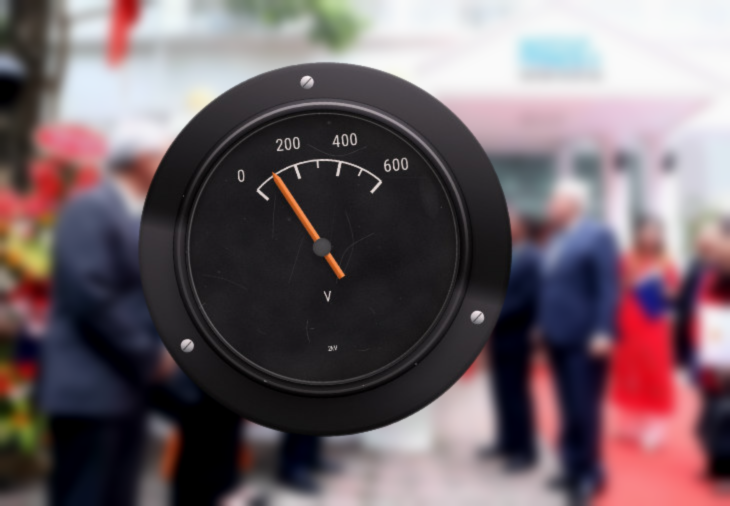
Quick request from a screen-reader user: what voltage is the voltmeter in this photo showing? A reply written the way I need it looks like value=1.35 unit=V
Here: value=100 unit=V
